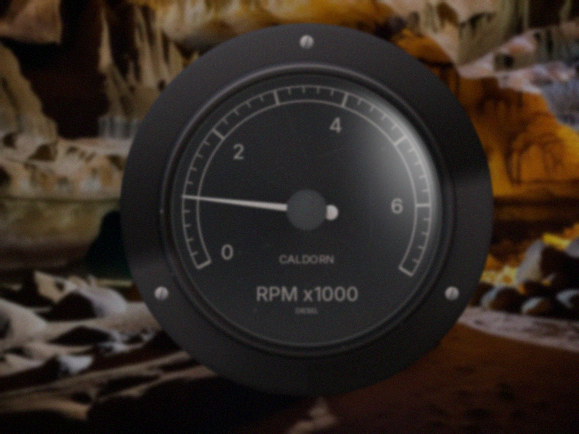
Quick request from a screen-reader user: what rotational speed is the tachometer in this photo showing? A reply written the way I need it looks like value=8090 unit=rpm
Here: value=1000 unit=rpm
